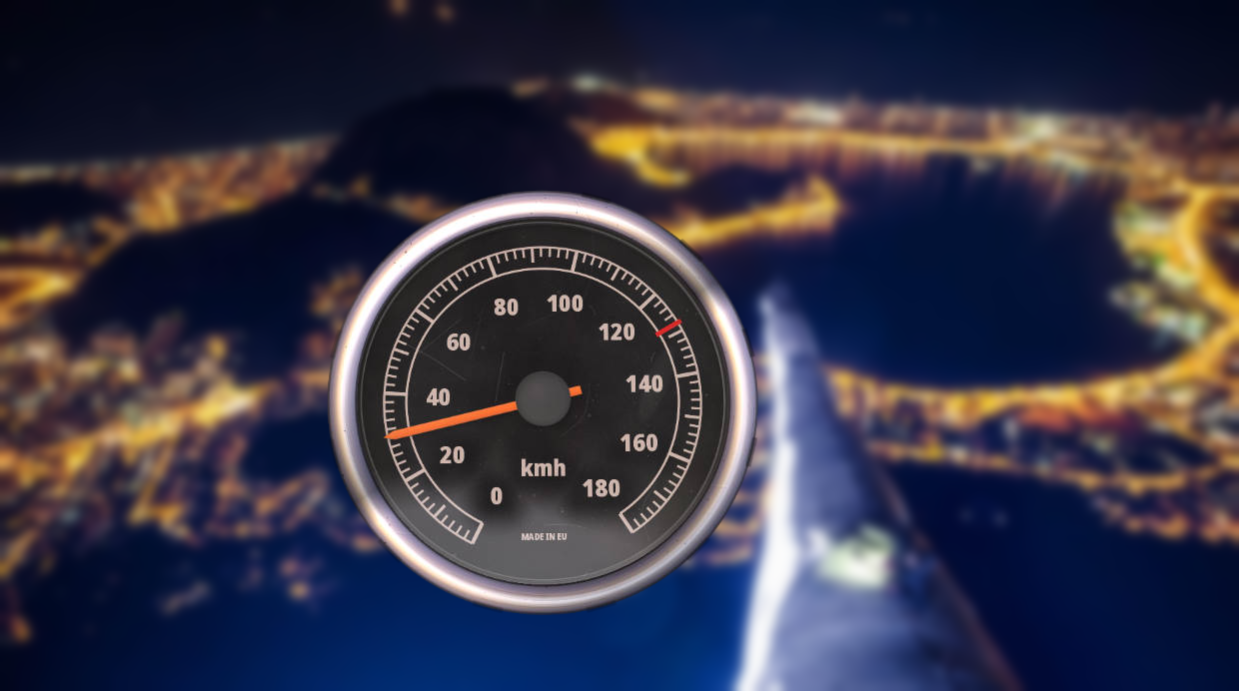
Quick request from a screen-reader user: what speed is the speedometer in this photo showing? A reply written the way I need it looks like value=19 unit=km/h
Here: value=30 unit=km/h
